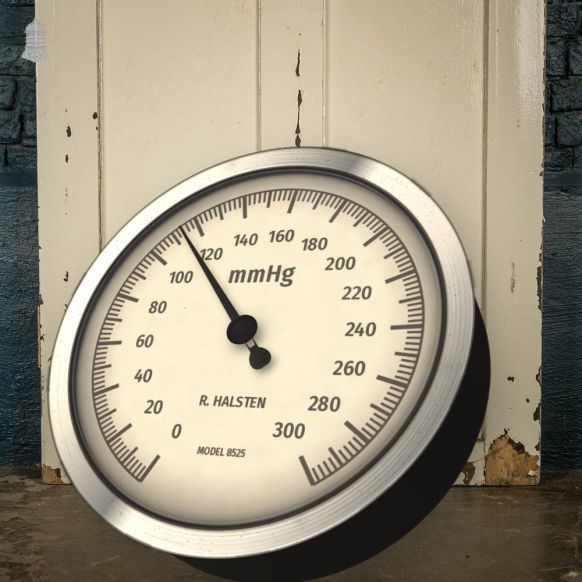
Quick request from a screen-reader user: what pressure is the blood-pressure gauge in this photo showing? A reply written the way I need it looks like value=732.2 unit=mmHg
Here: value=114 unit=mmHg
